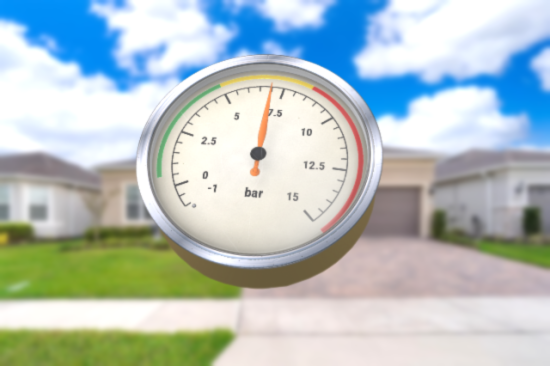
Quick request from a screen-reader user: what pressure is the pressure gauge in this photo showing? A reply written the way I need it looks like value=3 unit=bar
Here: value=7 unit=bar
